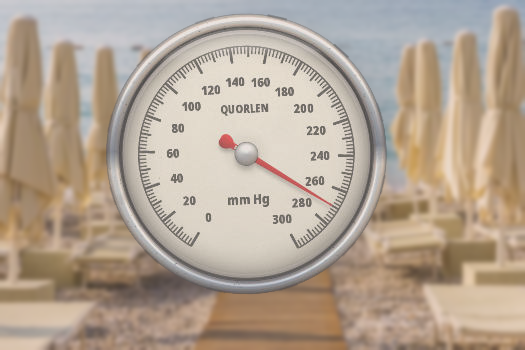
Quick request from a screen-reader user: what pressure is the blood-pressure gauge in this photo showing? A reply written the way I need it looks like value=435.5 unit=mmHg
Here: value=270 unit=mmHg
